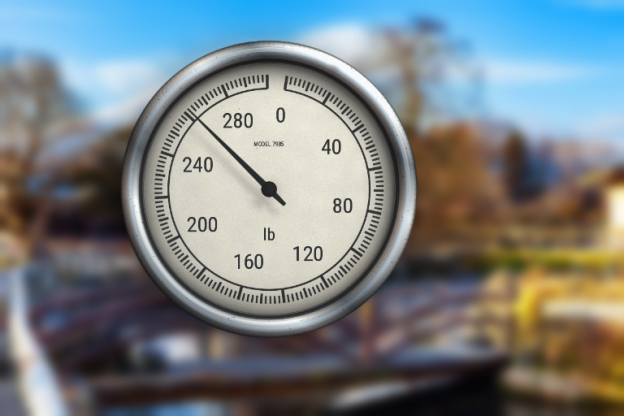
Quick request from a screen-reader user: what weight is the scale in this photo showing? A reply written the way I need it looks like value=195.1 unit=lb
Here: value=262 unit=lb
